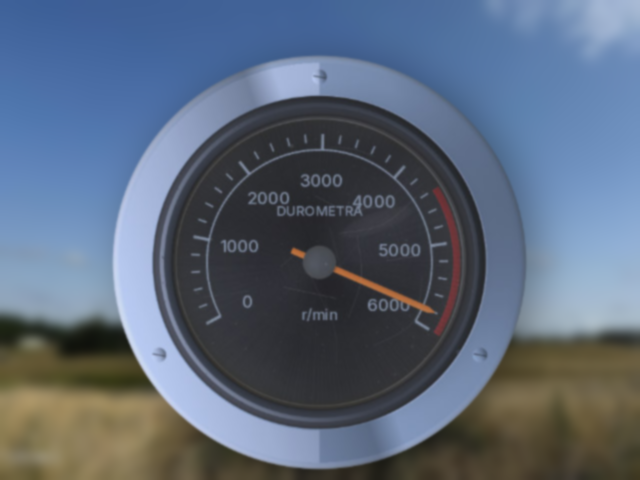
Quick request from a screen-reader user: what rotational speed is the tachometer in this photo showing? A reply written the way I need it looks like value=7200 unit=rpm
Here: value=5800 unit=rpm
